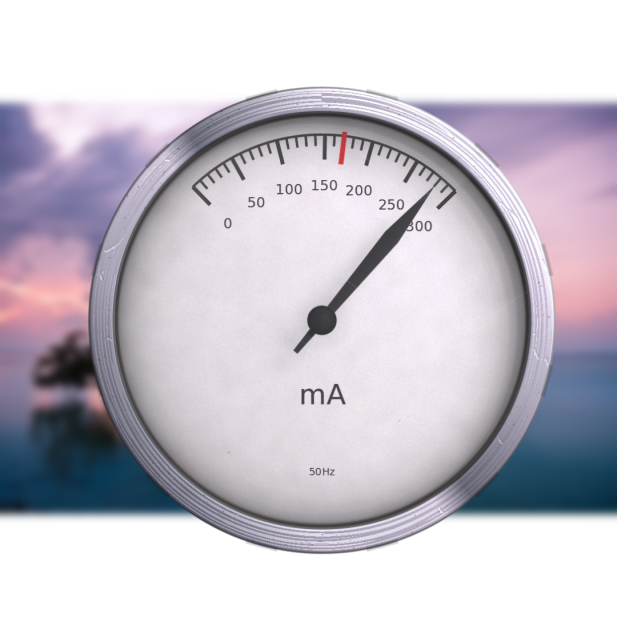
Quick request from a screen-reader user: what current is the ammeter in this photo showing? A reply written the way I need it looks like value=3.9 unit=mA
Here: value=280 unit=mA
